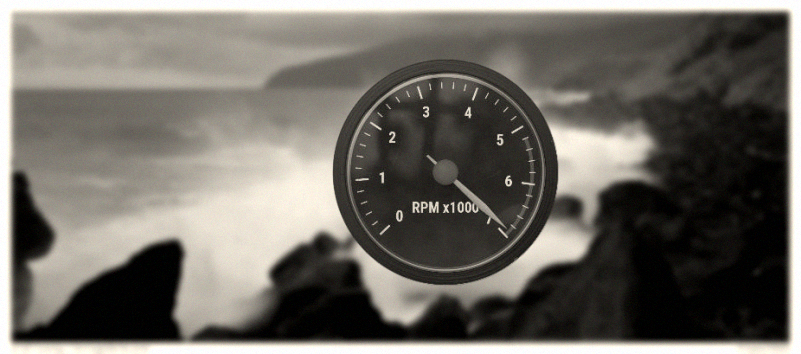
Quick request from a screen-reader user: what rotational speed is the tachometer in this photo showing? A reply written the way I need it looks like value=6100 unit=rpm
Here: value=6900 unit=rpm
